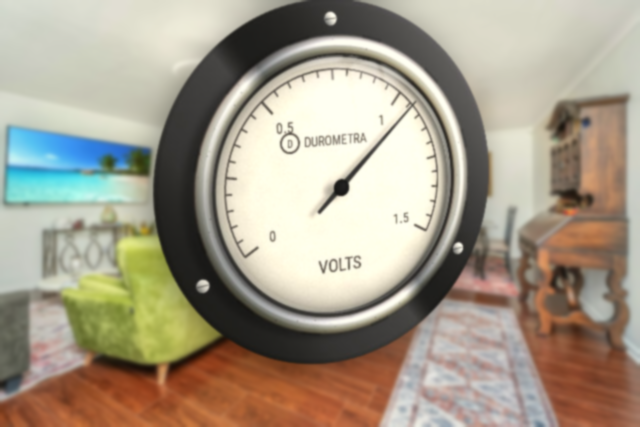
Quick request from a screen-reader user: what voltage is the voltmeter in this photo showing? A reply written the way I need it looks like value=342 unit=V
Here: value=1.05 unit=V
